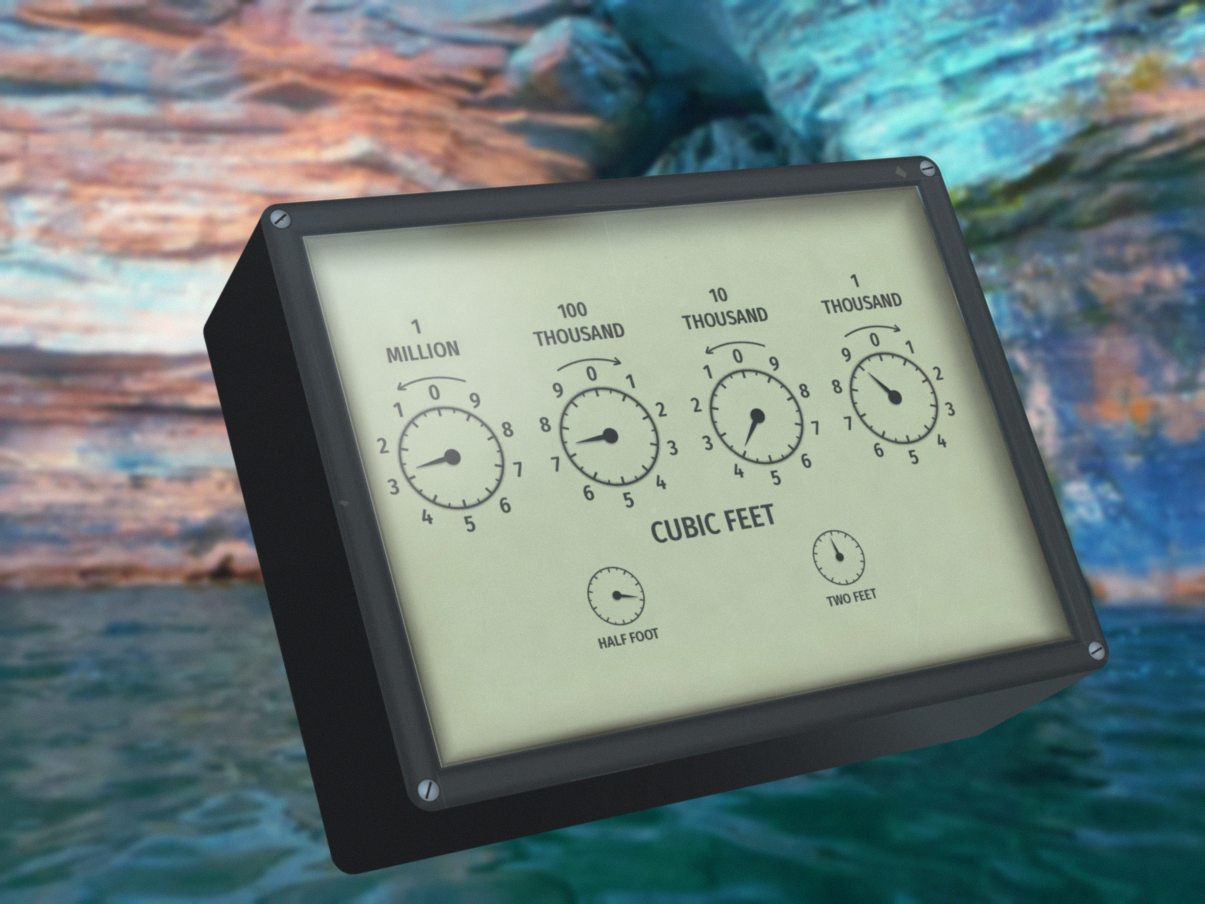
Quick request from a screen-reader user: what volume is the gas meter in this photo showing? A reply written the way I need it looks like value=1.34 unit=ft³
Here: value=273900 unit=ft³
